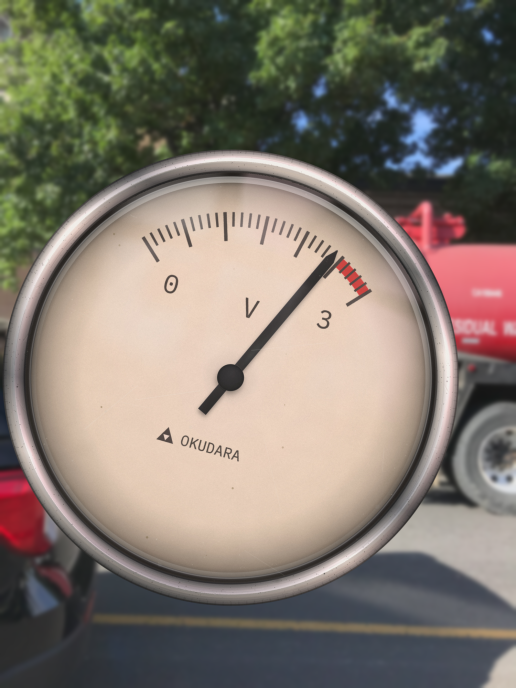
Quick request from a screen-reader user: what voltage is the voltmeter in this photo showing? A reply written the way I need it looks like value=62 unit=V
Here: value=2.4 unit=V
